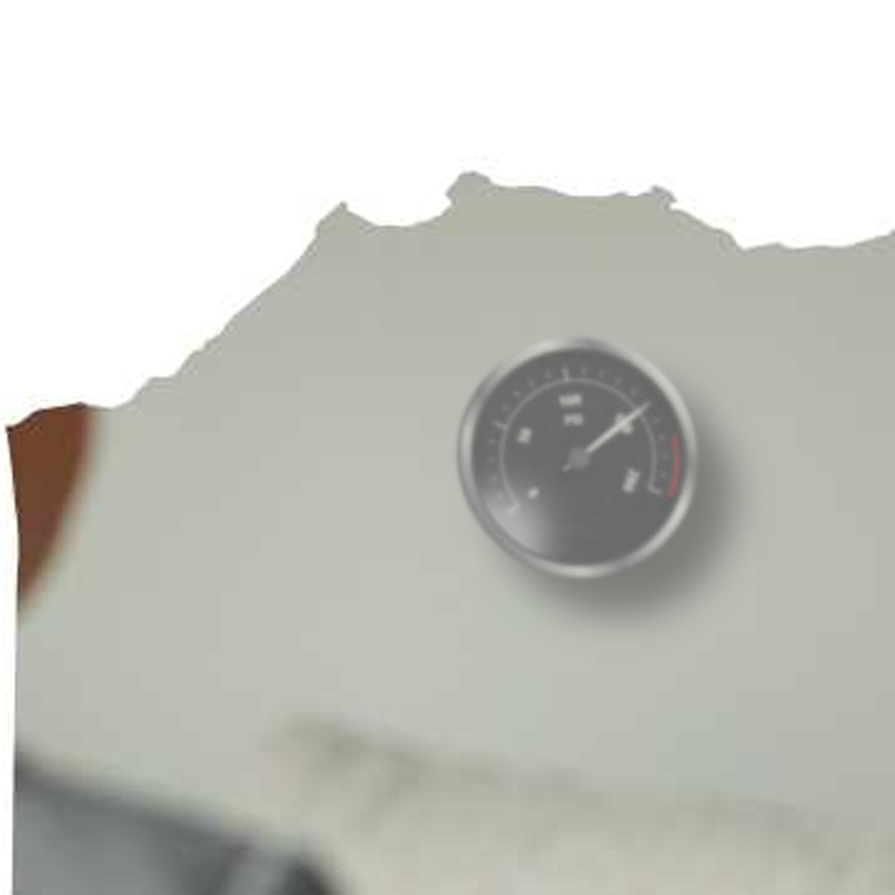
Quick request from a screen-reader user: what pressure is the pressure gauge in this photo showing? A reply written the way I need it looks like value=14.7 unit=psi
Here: value=150 unit=psi
